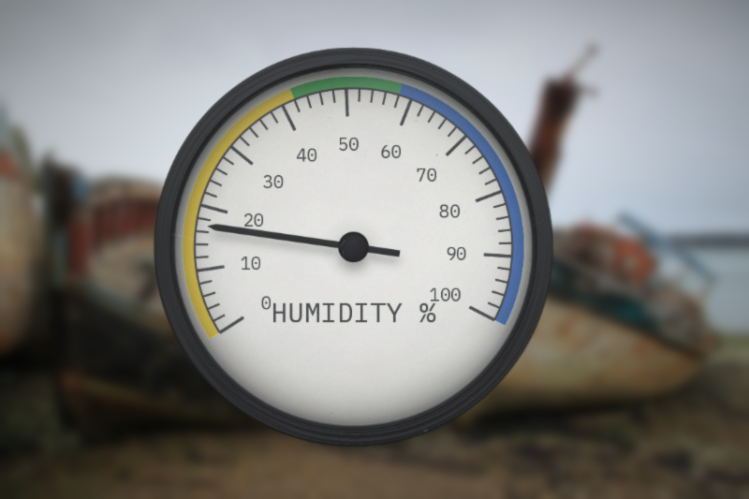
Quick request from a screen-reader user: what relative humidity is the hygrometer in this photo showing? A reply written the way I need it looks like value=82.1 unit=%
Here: value=17 unit=%
